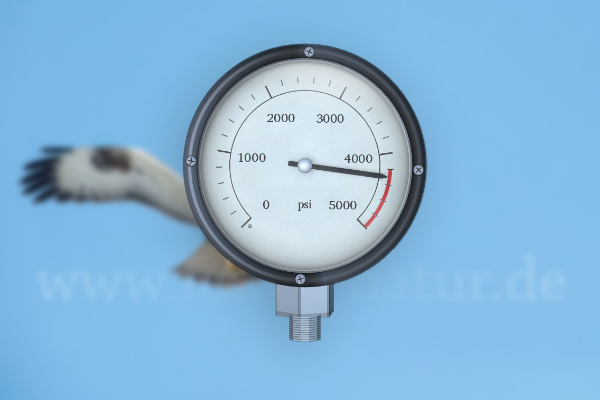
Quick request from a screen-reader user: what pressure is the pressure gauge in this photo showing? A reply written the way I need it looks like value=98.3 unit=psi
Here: value=4300 unit=psi
